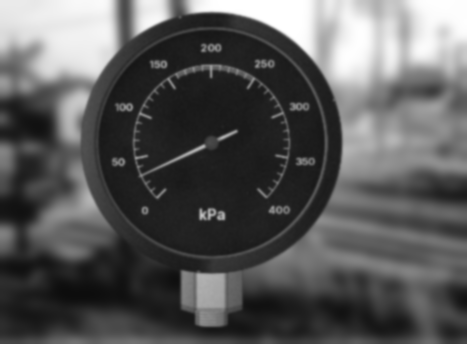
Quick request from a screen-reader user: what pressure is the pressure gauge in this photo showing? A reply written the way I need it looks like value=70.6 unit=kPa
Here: value=30 unit=kPa
